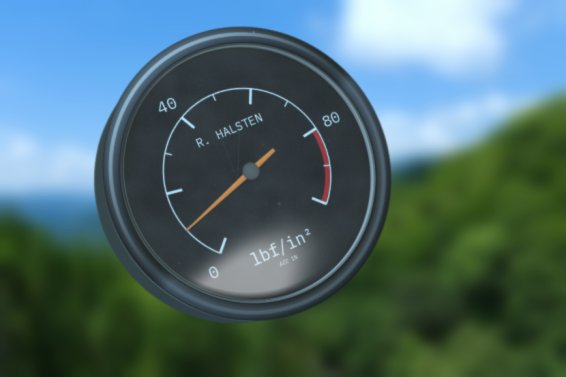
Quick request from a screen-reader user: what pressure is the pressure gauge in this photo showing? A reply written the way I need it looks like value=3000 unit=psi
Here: value=10 unit=psi
